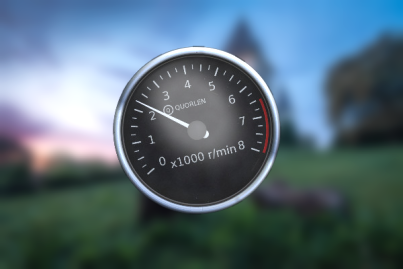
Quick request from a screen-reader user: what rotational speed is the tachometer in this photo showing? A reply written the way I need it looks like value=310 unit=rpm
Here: value=2250 unit=rpm
